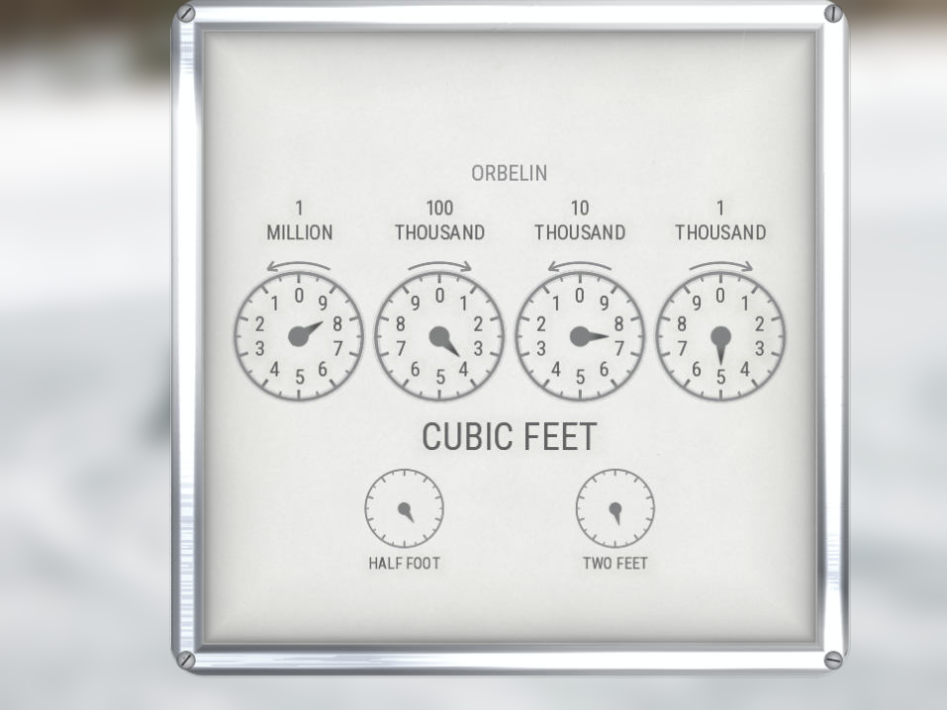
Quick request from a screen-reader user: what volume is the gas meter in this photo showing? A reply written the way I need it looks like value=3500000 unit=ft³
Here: value=837500 unit=ft³
